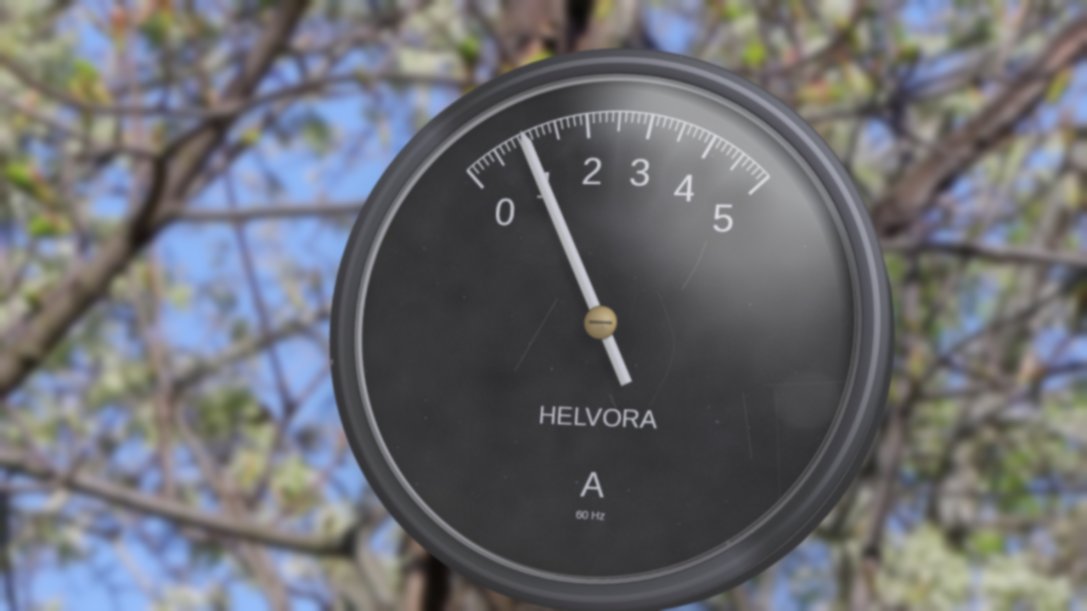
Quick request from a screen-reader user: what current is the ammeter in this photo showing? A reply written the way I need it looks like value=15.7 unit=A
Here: value=1 unit=A
